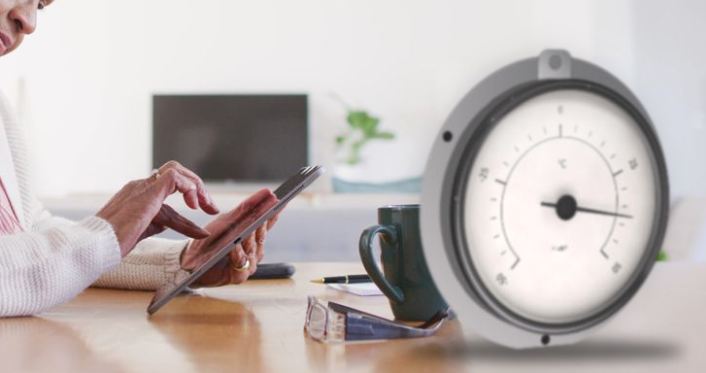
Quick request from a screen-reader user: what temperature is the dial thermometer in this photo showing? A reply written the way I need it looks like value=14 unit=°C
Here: value=37.5 unit=°C
